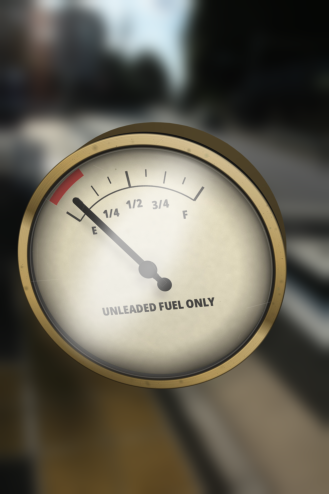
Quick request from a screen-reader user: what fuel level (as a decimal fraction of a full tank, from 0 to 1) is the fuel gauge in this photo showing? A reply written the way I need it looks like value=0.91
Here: value=0.125
